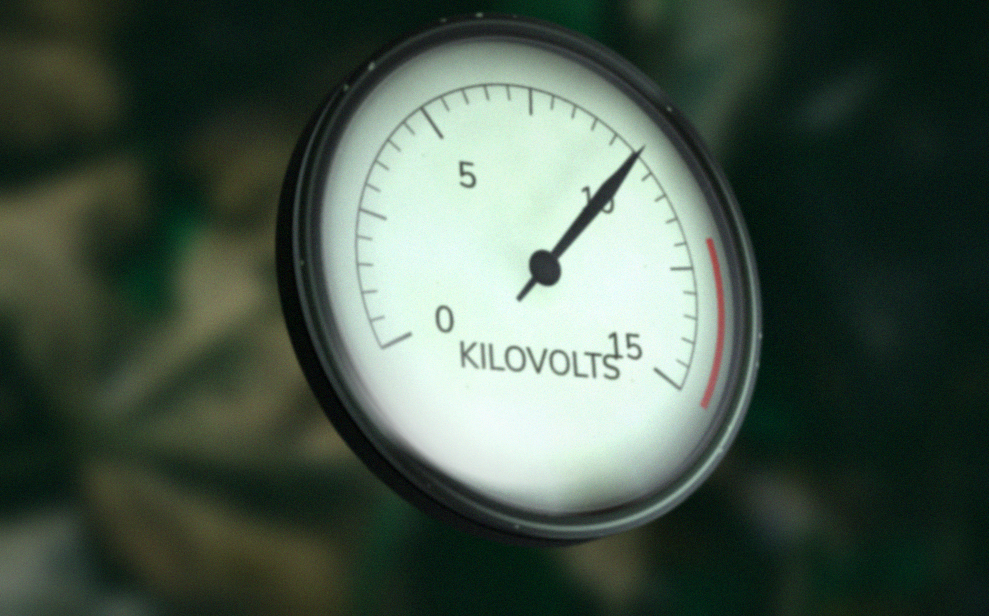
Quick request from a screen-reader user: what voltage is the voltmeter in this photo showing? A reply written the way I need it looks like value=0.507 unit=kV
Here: value=10 unit=kV
